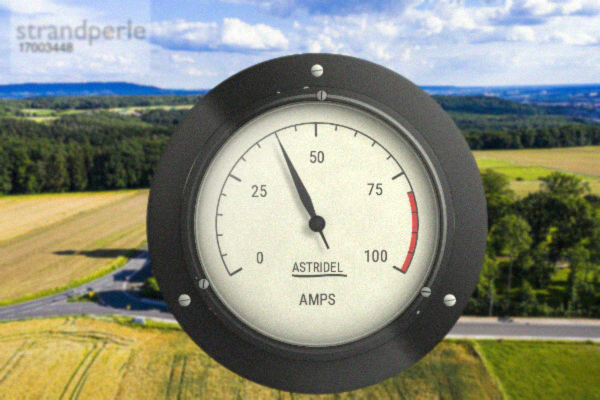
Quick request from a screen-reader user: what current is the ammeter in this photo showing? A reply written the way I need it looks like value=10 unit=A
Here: value=40 unit=A
